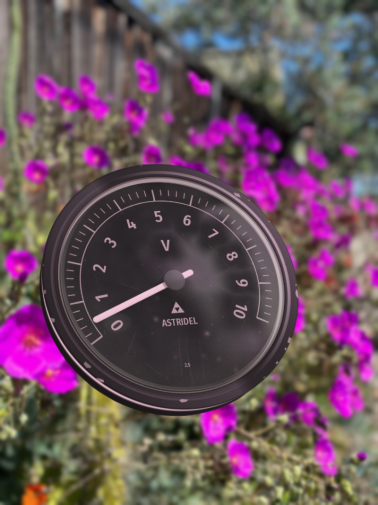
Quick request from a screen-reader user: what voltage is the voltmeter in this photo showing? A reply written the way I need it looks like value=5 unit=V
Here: value=0.4 unit=V
